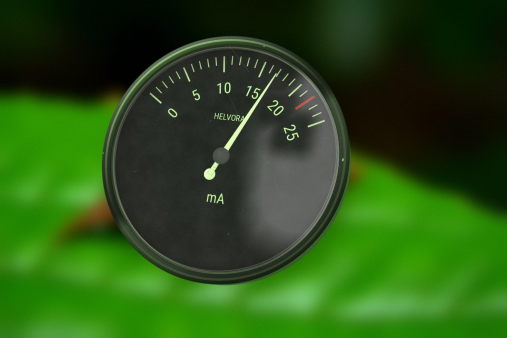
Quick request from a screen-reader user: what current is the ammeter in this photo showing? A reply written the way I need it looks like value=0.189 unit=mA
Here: value=17 unit=mA
